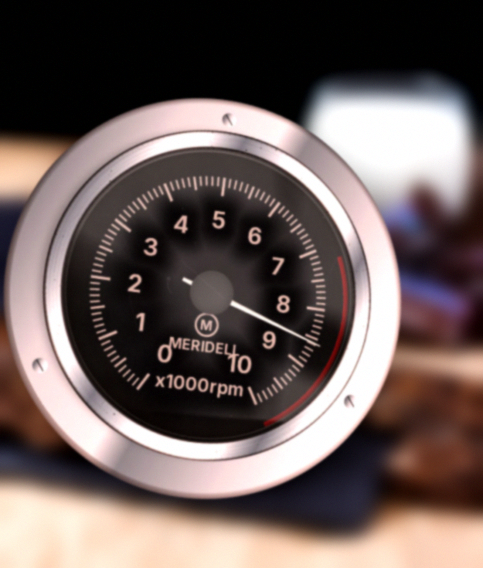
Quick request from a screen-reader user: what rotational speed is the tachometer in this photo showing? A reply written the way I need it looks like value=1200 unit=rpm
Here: value=8600 unit=rpm
